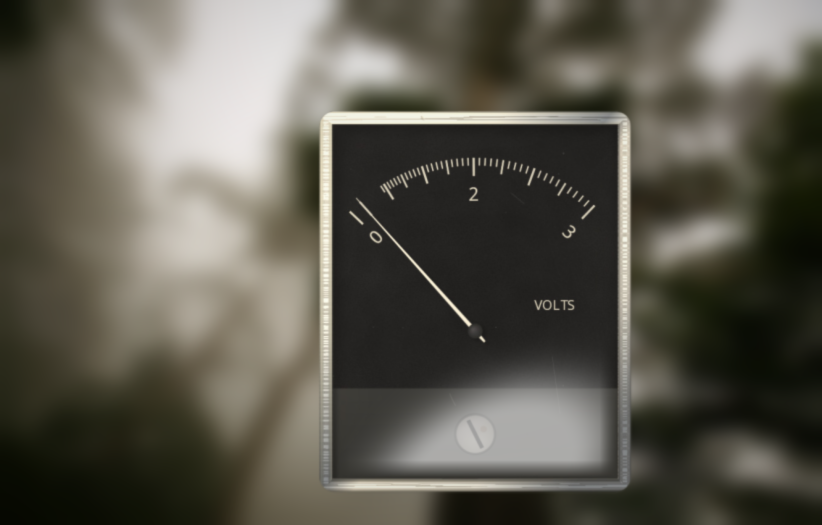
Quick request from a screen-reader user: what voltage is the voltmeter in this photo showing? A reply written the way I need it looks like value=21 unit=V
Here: value=0.5 unit=V
